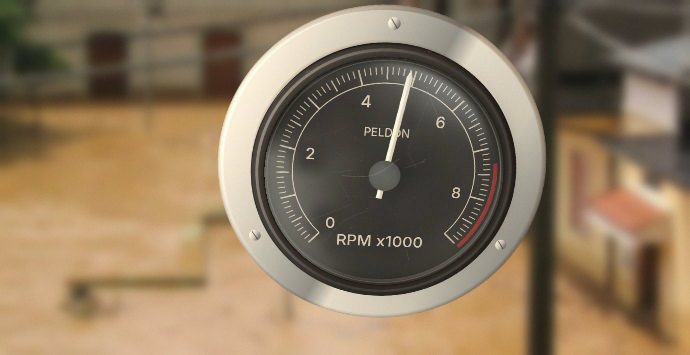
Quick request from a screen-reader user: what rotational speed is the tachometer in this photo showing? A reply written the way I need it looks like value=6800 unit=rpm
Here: value=4900 unit=rpm
